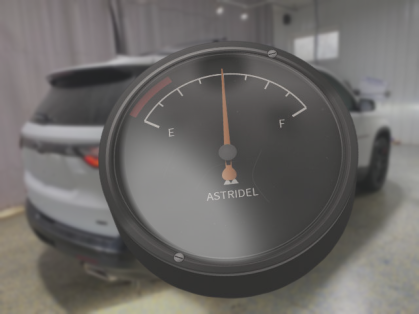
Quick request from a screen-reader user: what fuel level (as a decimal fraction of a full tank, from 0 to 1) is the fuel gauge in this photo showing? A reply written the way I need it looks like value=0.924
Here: value=0.5
